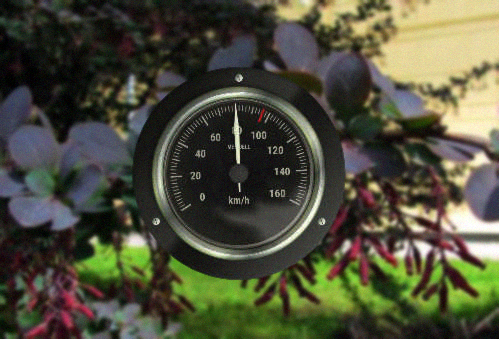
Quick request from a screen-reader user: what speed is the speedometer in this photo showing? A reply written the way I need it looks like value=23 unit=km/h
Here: value=80 unit=km/h
